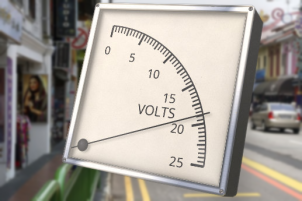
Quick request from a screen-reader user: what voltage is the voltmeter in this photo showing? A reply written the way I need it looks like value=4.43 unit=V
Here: value=19 unit=V
